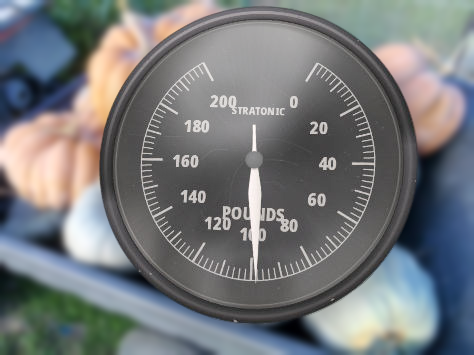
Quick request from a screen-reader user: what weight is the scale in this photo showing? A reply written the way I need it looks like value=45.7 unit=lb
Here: value=98 unit=lb
